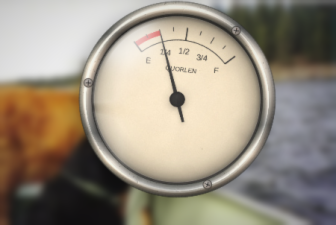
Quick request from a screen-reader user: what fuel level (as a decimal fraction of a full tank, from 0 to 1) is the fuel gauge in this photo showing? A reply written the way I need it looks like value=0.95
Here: value=0.25
